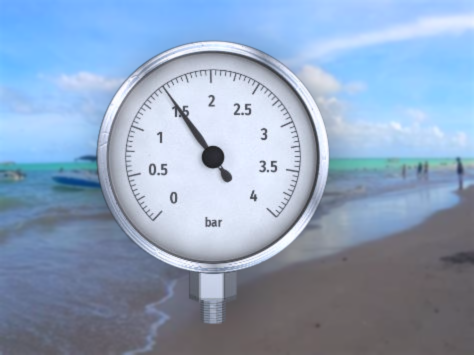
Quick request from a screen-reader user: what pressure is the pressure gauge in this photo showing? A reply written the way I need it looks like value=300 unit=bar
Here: value=1.5 unit=bar
